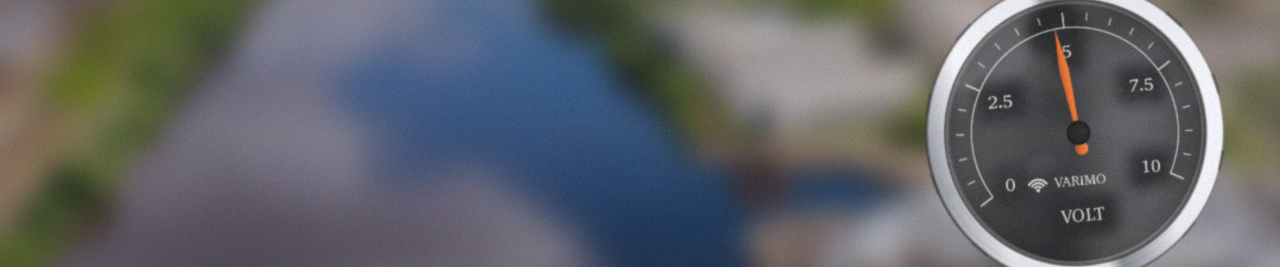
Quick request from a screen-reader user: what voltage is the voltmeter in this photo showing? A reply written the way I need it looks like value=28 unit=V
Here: value=4.75 unit=V
